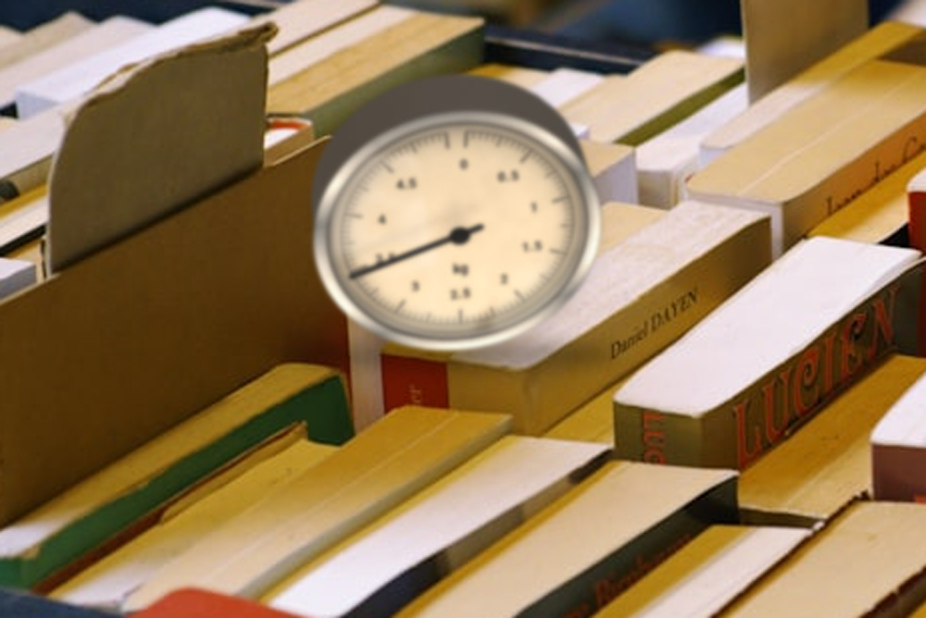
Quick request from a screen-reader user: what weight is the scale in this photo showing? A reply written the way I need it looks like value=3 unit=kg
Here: value=3.5 unit=kg
